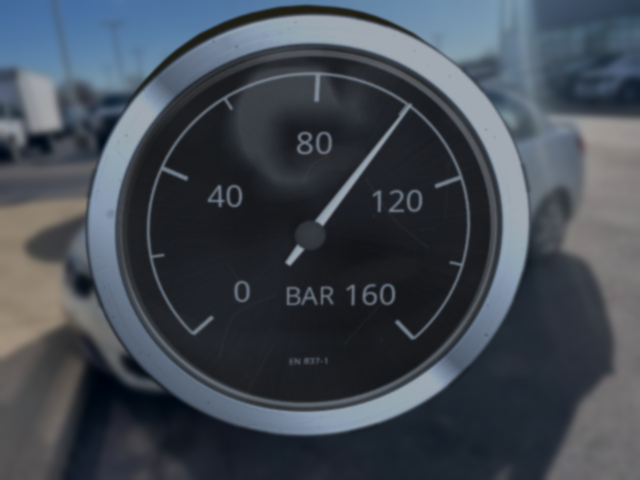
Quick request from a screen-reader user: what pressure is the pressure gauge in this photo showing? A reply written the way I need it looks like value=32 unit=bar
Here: value=100 unit=bar
